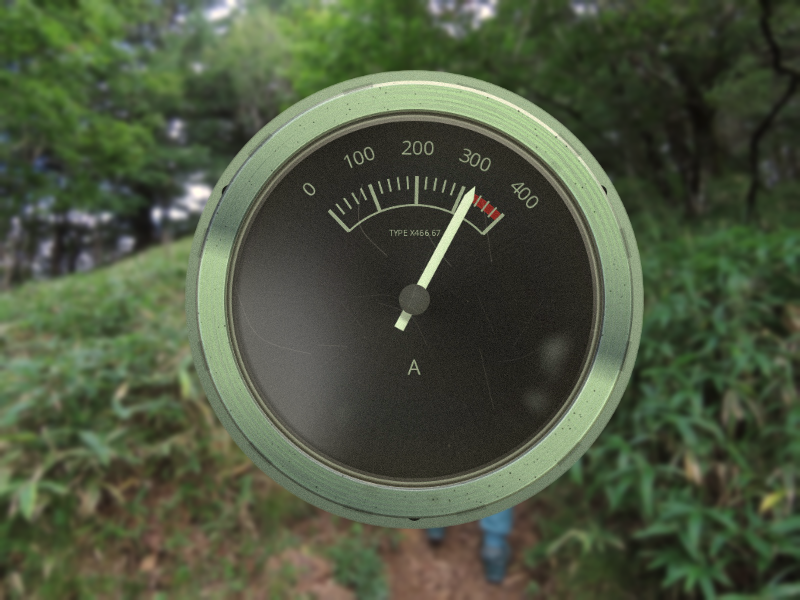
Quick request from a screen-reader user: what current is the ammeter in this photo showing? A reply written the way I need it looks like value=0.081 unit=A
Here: value=320 unit=A
